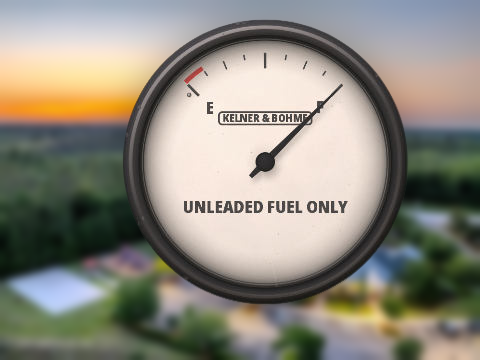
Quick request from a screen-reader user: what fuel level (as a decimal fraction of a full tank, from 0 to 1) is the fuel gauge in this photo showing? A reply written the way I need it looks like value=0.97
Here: value=1
